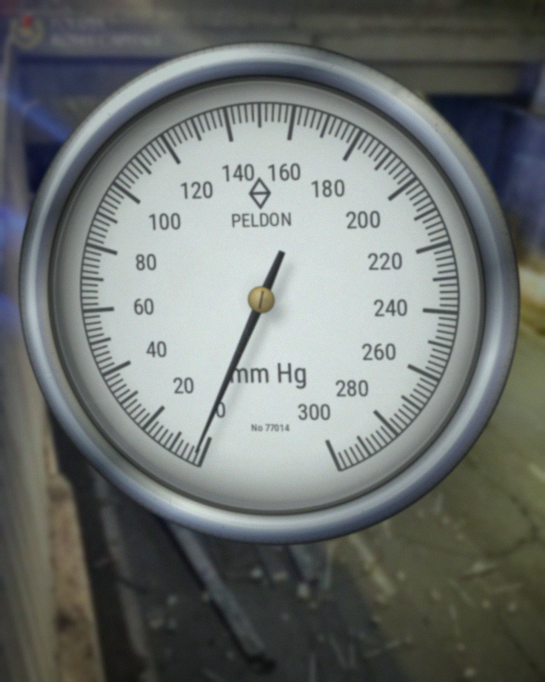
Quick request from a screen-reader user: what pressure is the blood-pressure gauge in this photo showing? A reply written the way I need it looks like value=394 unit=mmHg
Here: value=2 unit=mmHg
